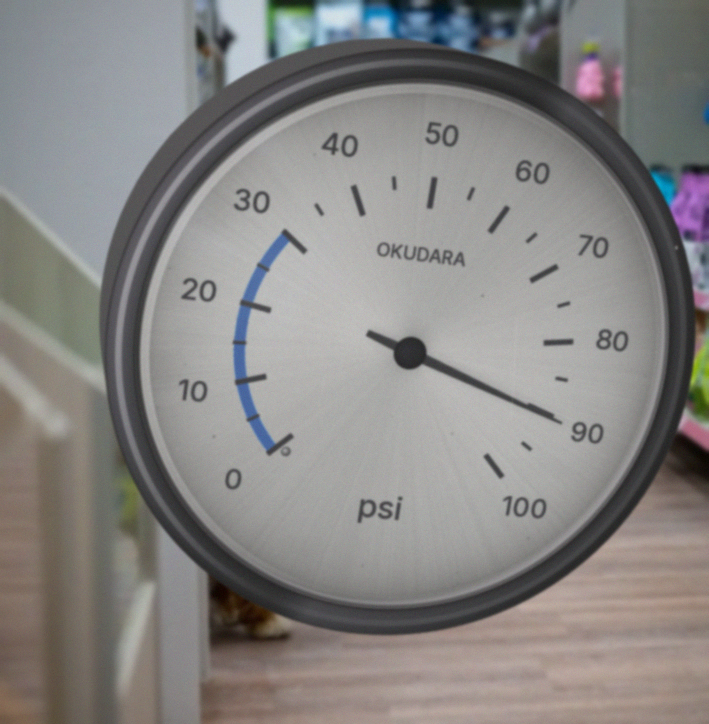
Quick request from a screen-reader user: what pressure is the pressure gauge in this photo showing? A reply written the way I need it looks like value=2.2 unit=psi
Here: value=90 unit=psi
